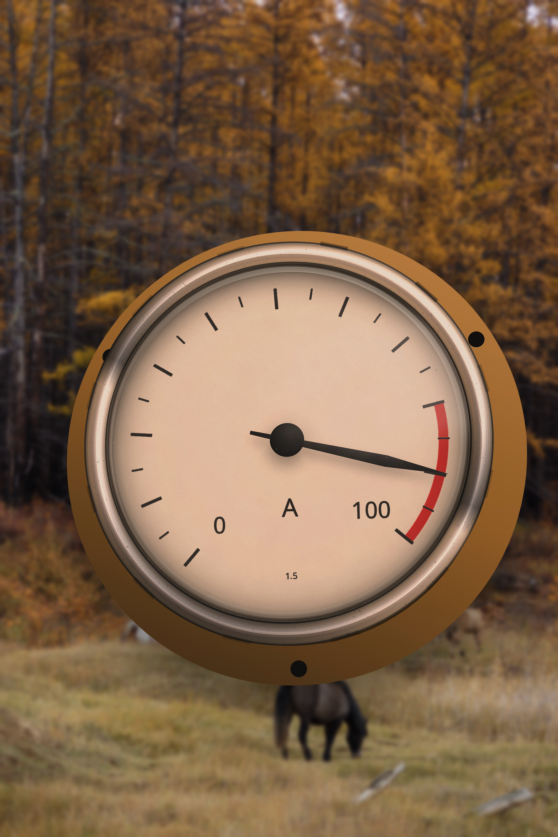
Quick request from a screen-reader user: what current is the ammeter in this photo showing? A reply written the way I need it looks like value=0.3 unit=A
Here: value=90 unit=A
